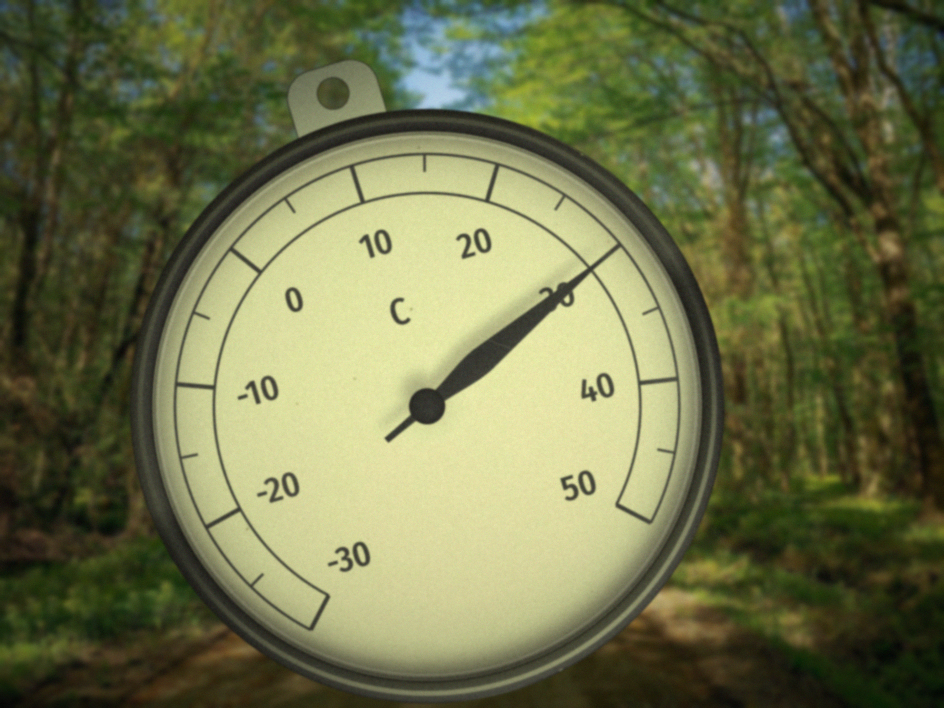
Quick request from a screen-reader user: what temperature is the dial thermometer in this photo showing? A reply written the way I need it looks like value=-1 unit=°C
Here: value=30 unit=°C
